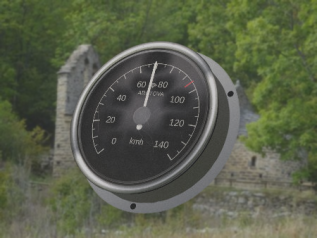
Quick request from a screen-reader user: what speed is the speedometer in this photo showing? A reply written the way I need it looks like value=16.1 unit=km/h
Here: value=70 unit=km/h
